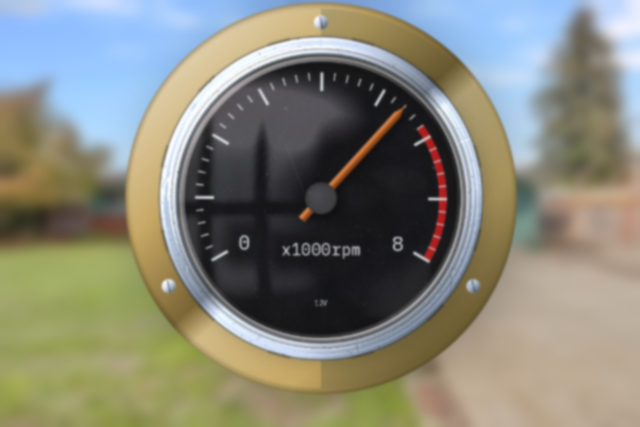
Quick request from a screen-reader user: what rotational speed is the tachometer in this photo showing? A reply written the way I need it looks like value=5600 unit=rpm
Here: value=5400 unit=rpm
